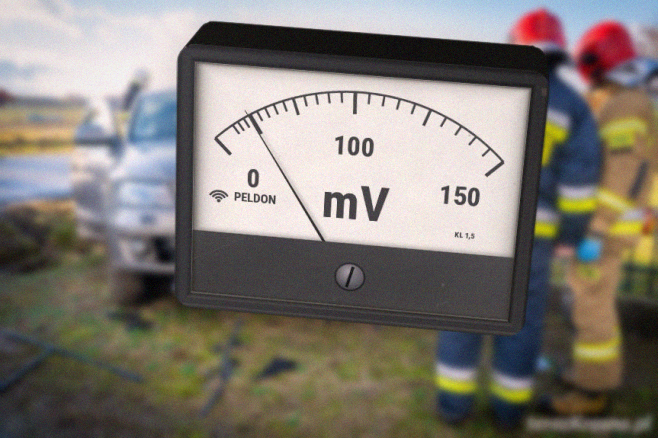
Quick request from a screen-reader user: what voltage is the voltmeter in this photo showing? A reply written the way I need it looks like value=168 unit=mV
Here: value=50 unit=mV
